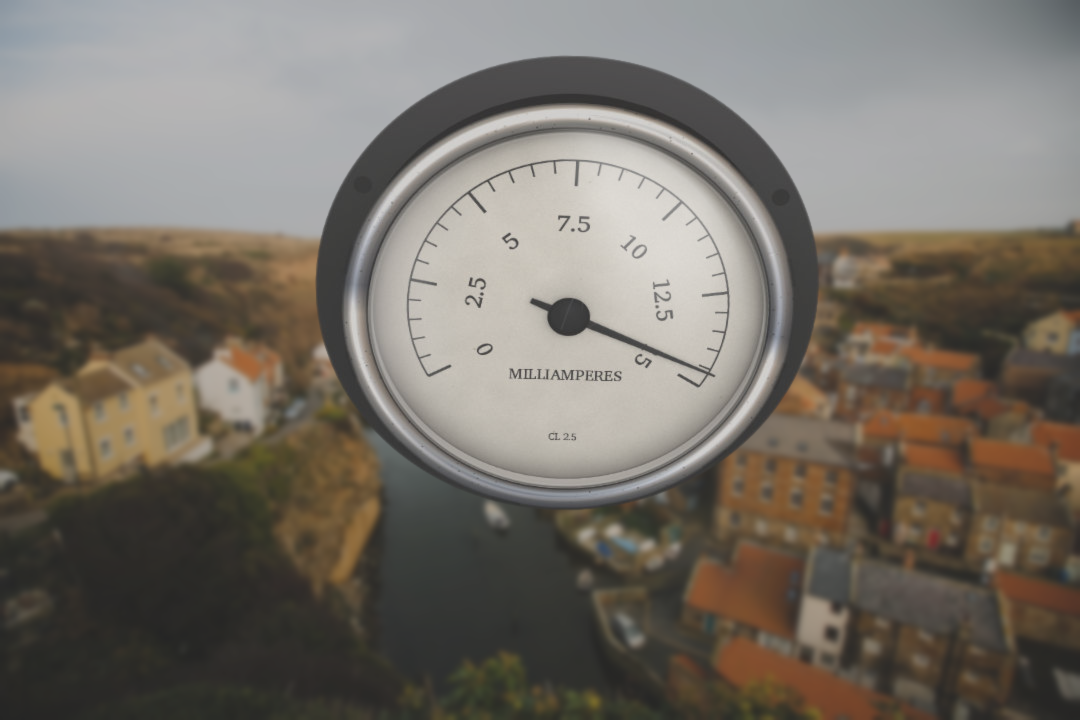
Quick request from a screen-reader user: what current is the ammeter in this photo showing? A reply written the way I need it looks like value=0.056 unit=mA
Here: value=14.5 unit=mA
